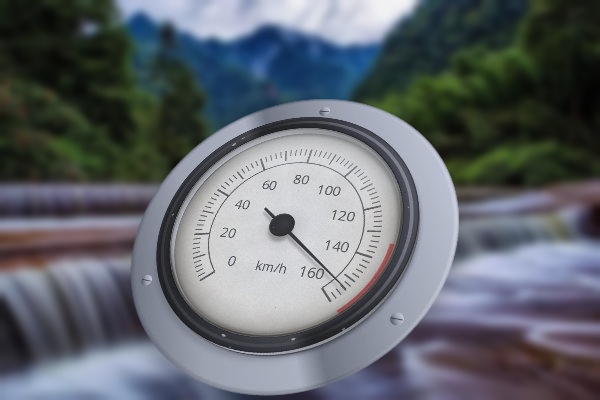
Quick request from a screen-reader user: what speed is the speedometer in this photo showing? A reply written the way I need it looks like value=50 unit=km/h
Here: value=154 unit=km/h
